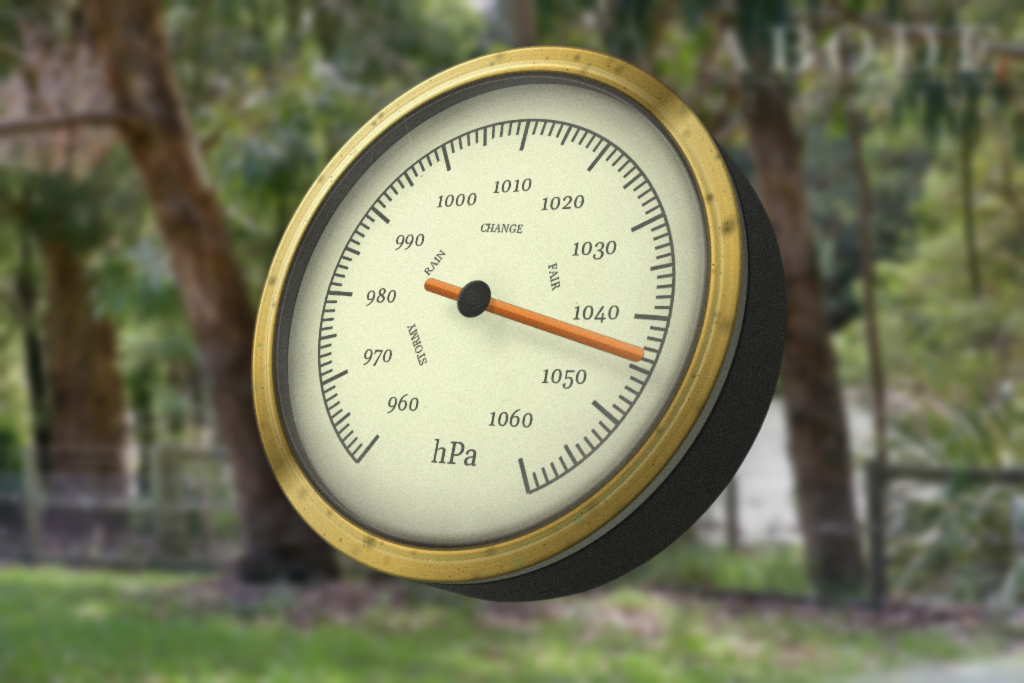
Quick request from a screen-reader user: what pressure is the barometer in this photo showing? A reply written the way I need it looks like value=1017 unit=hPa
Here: value=1044 unit=hPa
